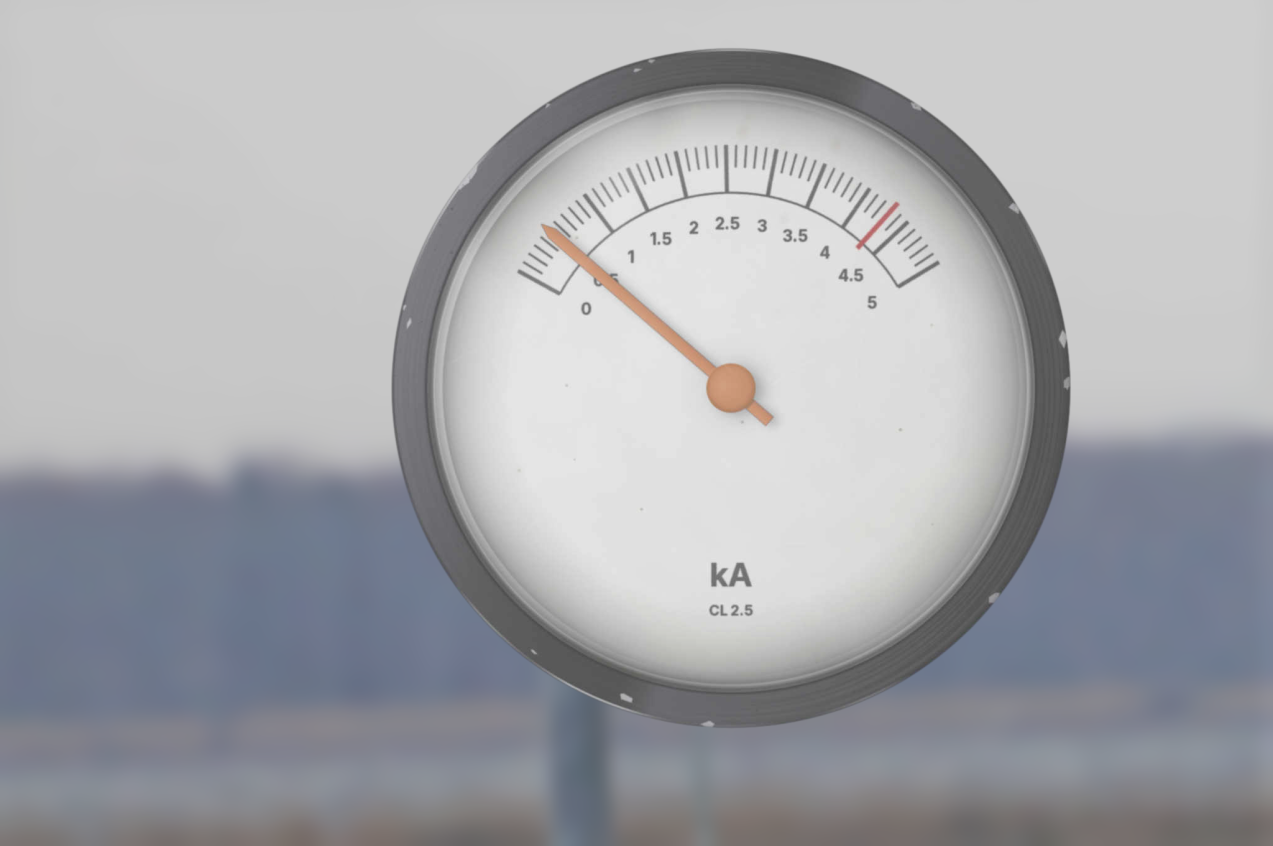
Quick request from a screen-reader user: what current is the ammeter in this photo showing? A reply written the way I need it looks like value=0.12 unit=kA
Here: value=0.5 unit=kA
